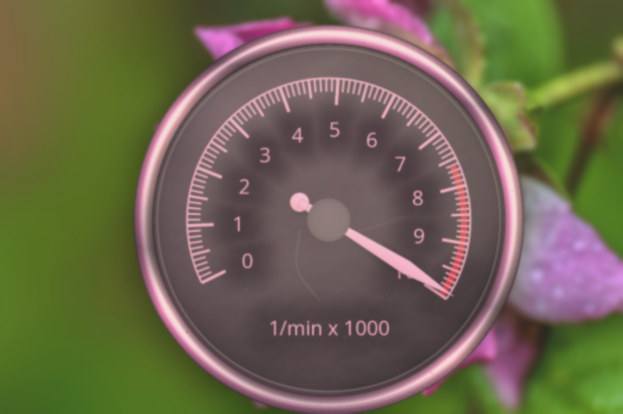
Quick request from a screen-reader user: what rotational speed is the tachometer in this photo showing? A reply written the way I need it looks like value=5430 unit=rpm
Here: value=9900 unit=rpm
